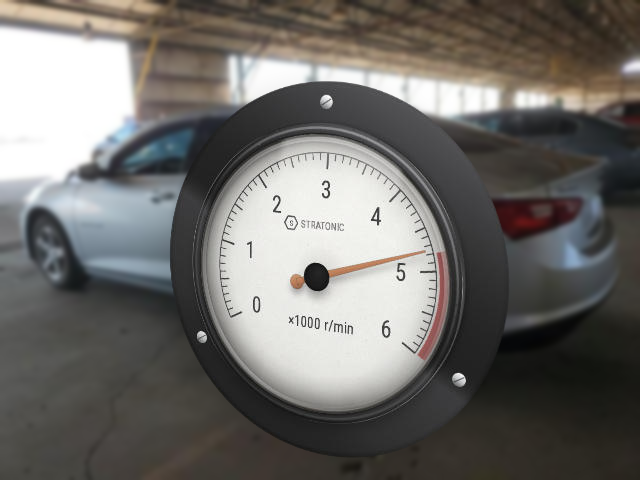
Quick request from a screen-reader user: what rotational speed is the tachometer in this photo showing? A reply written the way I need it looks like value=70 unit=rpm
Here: value=4750 unit=rpm
